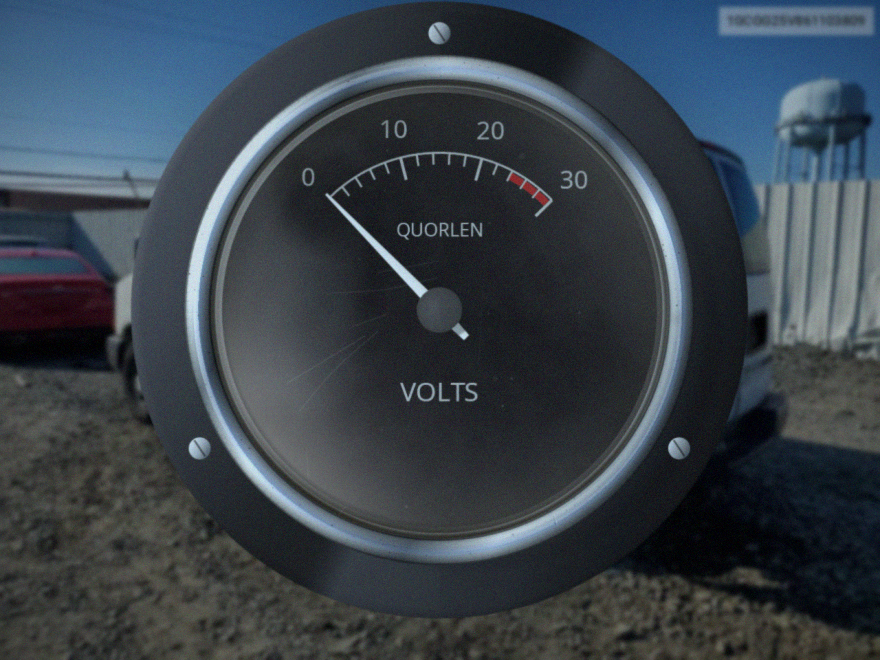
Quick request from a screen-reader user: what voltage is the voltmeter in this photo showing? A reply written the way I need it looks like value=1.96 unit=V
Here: value=0 unit=V
